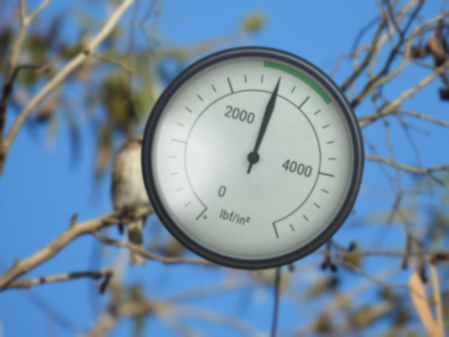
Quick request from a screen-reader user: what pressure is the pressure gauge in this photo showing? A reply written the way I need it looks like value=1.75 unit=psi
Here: value=2600 unit=psi
